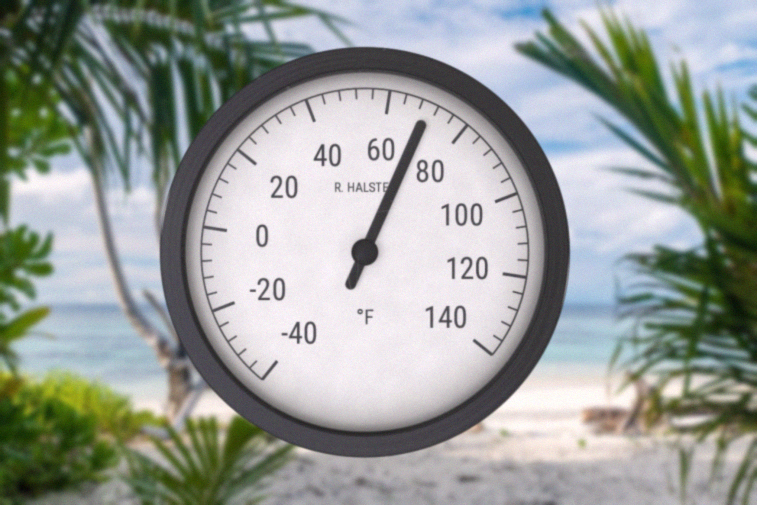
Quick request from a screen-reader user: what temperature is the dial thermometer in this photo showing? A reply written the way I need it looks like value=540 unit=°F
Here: value=70 unit=°F
